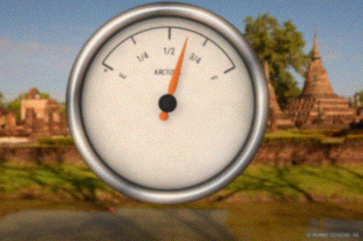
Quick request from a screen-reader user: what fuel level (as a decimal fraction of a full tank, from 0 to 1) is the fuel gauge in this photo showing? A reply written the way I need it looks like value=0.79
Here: value=0.625
